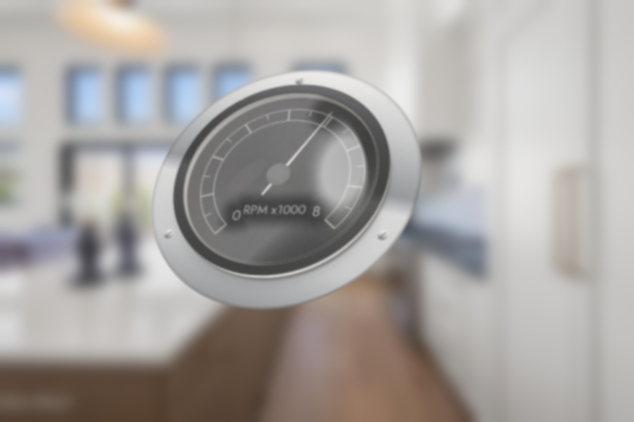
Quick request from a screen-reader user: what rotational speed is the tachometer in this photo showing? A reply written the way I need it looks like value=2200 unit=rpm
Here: value=5000 unit=rpm
